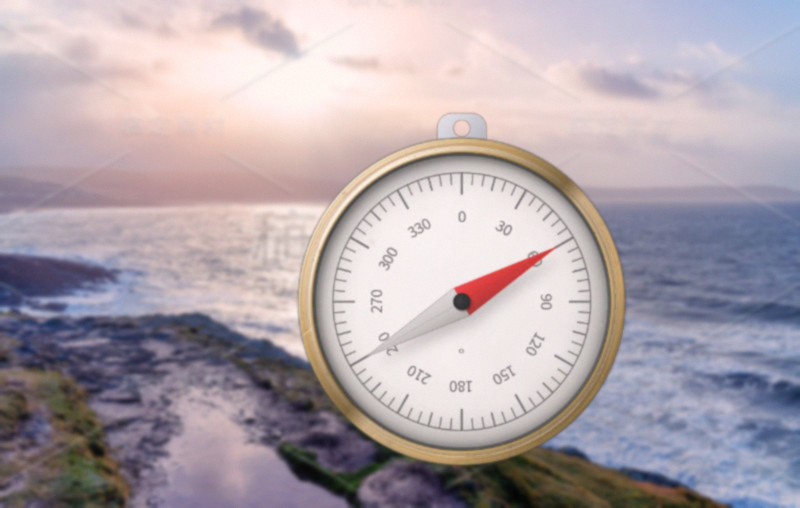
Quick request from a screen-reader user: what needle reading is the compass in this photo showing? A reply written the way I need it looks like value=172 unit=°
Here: value=60 unit=°
